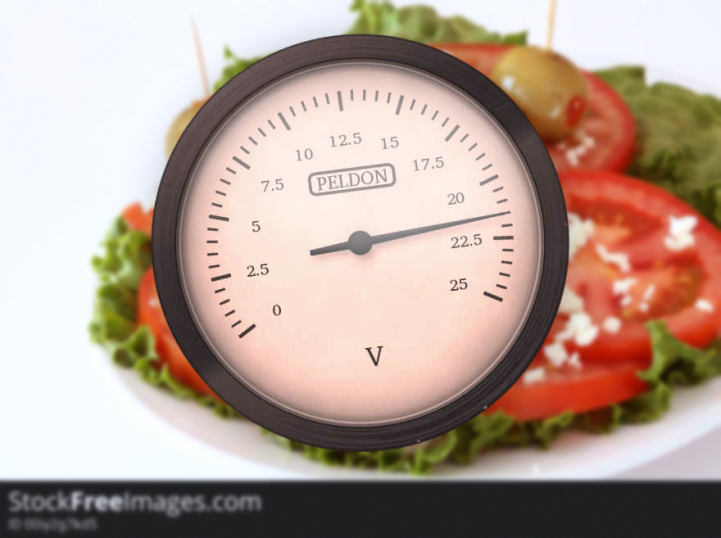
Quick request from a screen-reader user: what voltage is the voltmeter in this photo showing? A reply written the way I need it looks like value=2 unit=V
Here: value=21.5 unit=V
